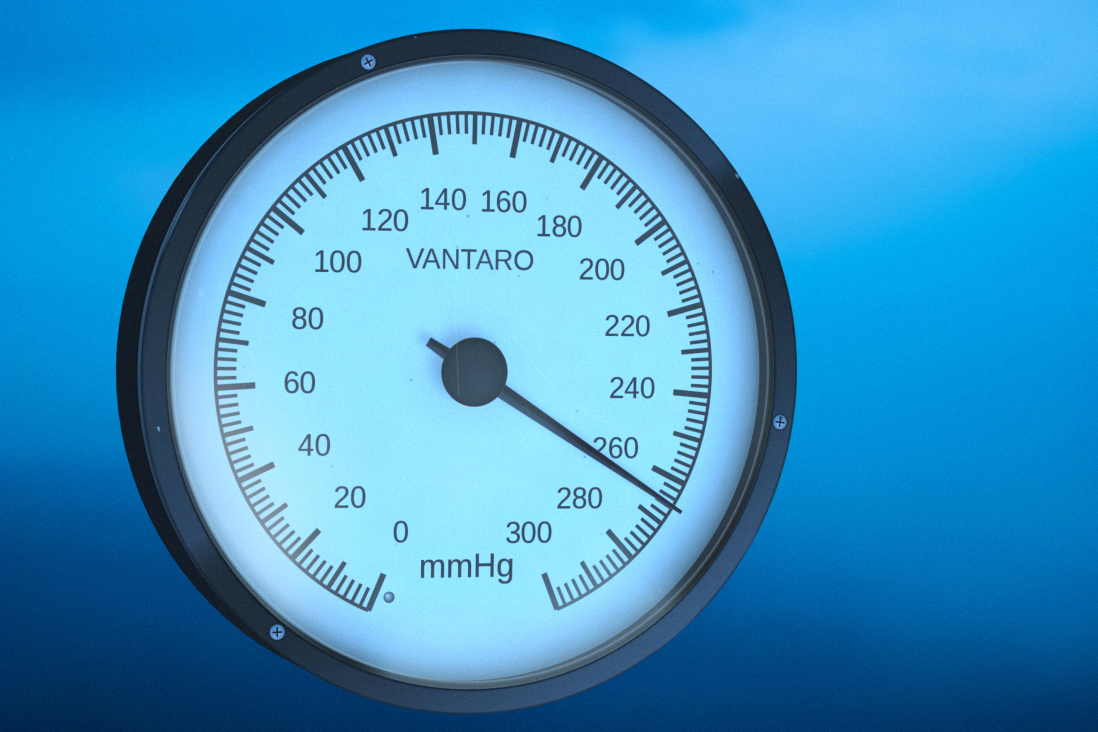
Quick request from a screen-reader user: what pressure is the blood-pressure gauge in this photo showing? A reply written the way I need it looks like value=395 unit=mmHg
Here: value=266 unit=mmHg
